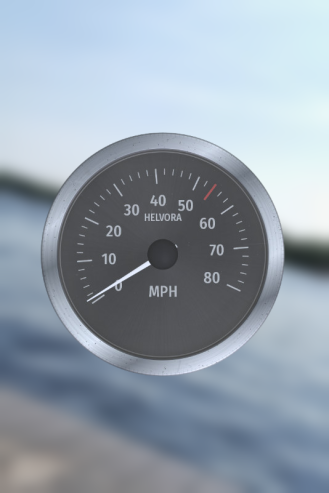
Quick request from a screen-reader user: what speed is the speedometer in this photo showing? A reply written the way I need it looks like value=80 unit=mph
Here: value=1 unit=mph
